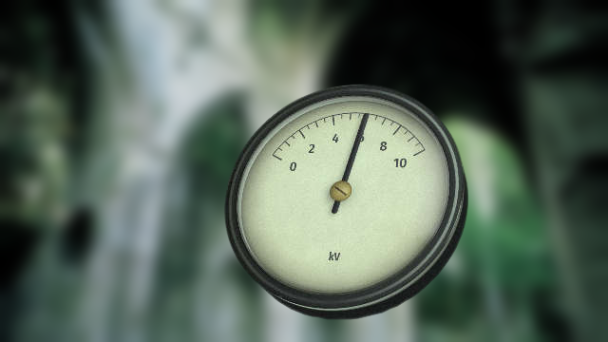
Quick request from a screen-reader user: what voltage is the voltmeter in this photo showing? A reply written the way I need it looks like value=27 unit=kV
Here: value=6 unit=kV
